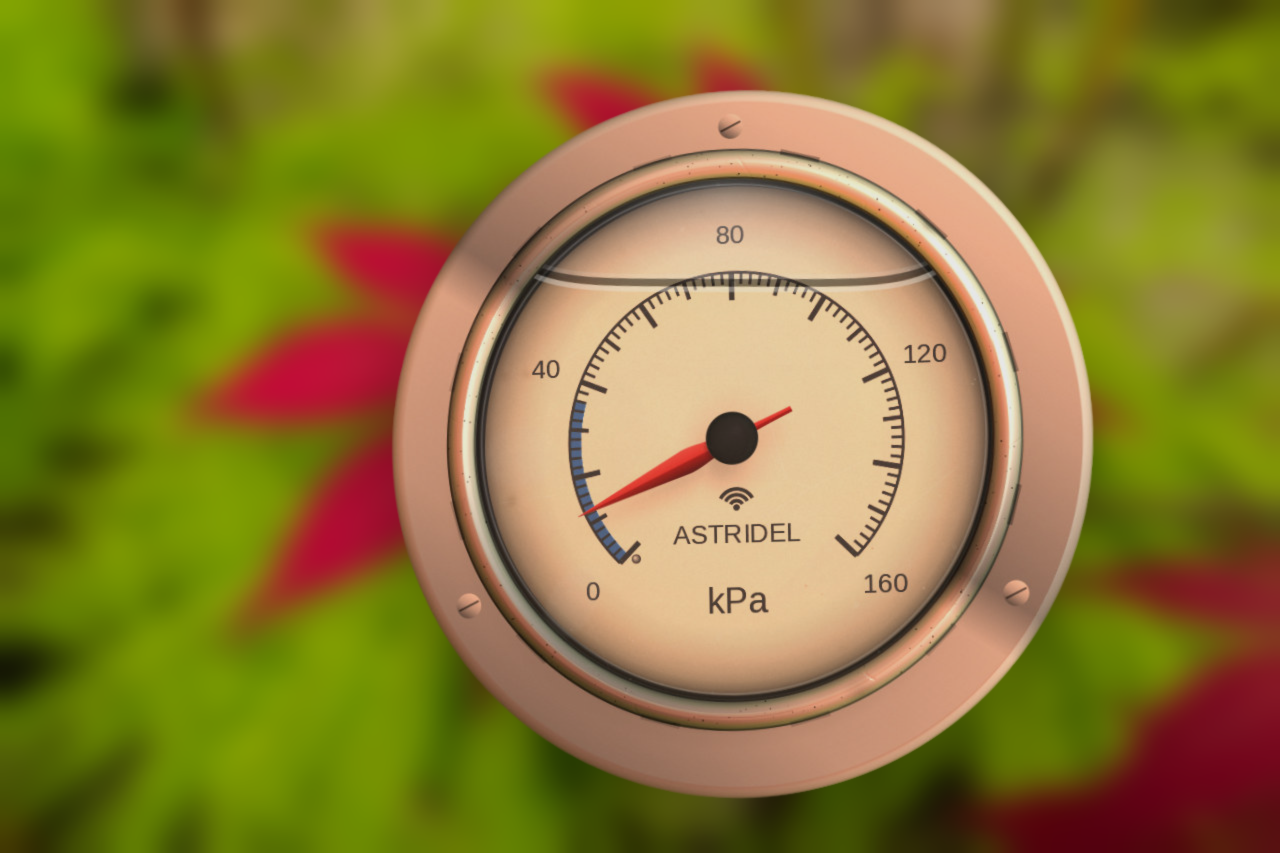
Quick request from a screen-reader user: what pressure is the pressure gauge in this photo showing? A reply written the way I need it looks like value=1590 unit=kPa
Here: value=12 unit=kPa
